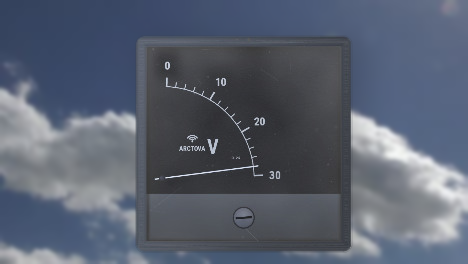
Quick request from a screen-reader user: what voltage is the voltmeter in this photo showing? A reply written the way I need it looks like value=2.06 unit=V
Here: value=28 unit=V
